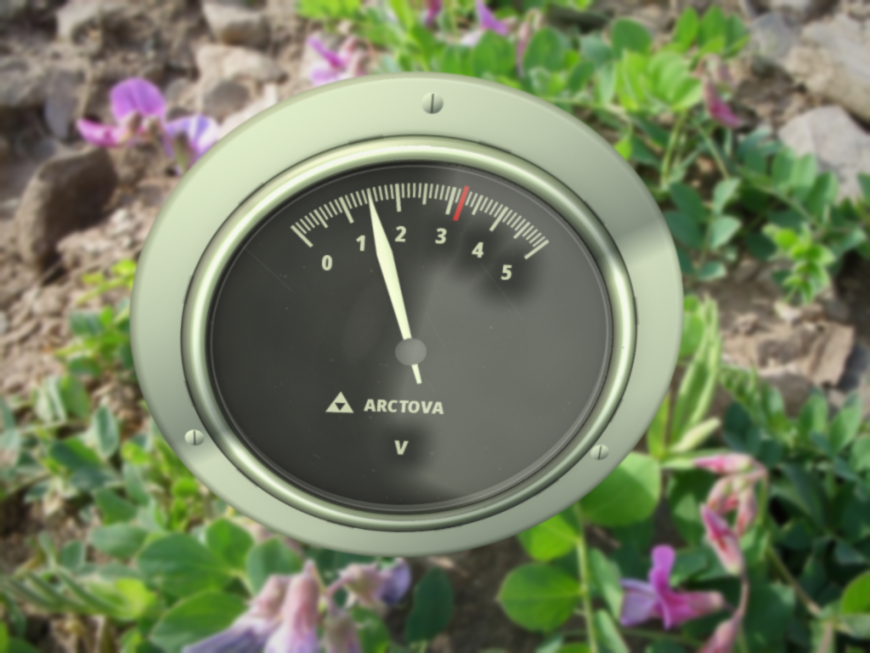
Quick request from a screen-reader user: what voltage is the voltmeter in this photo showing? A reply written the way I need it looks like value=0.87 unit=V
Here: value=1.5 unit=V
